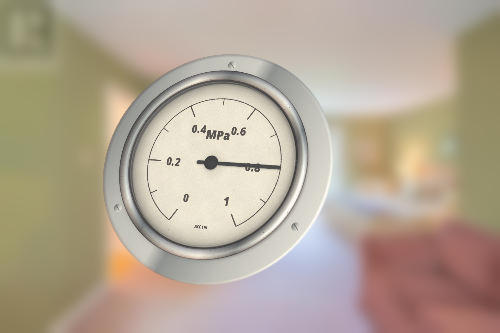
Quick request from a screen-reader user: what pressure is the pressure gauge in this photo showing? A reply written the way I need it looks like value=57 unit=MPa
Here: value=0.8 unit=MPa
